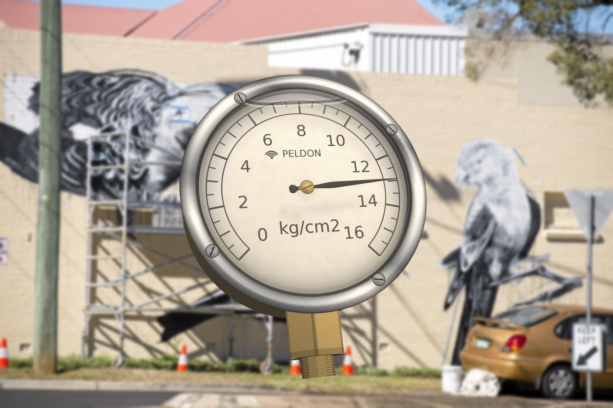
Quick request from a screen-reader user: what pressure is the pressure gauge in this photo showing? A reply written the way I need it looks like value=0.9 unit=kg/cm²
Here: value=13 unit=kg/cm²
